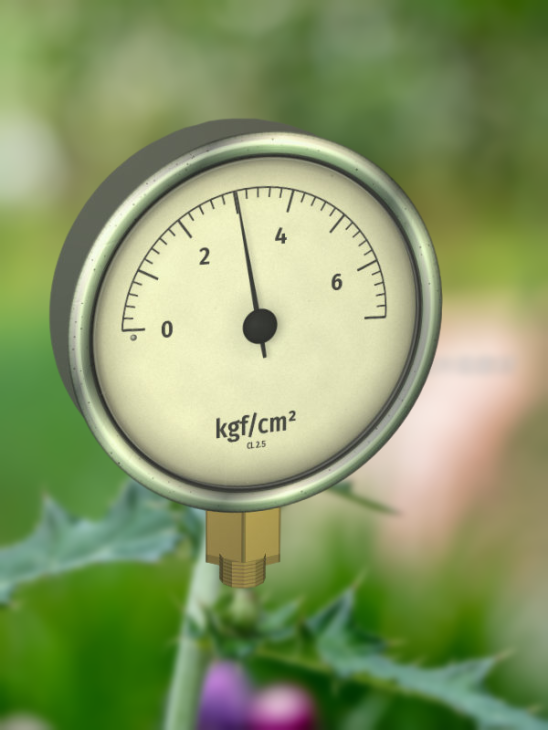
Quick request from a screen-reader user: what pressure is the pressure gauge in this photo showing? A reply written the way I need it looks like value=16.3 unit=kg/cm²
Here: value=3 unit=kg/cm²
